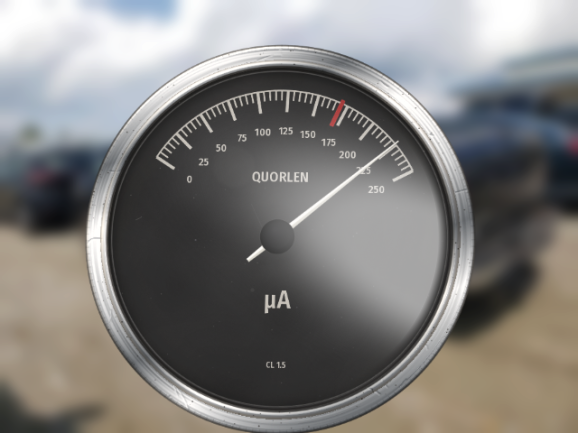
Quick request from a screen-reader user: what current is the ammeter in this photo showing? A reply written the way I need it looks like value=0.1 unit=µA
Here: value=225 unit=µA
